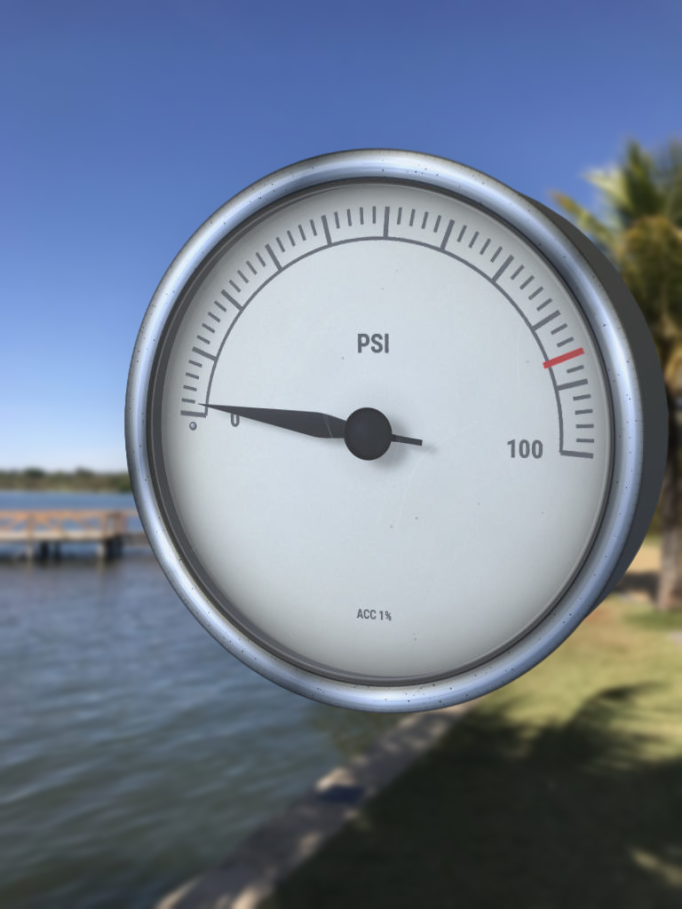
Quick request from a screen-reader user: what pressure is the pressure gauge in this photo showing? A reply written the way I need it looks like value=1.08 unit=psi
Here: value=2 unit=psi
